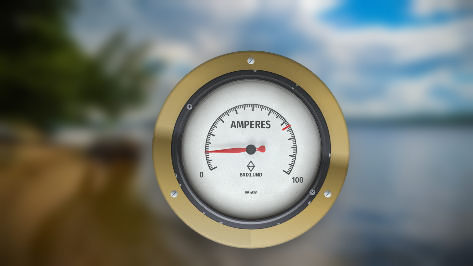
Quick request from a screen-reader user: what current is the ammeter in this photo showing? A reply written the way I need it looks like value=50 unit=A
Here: value=10 unit=A
